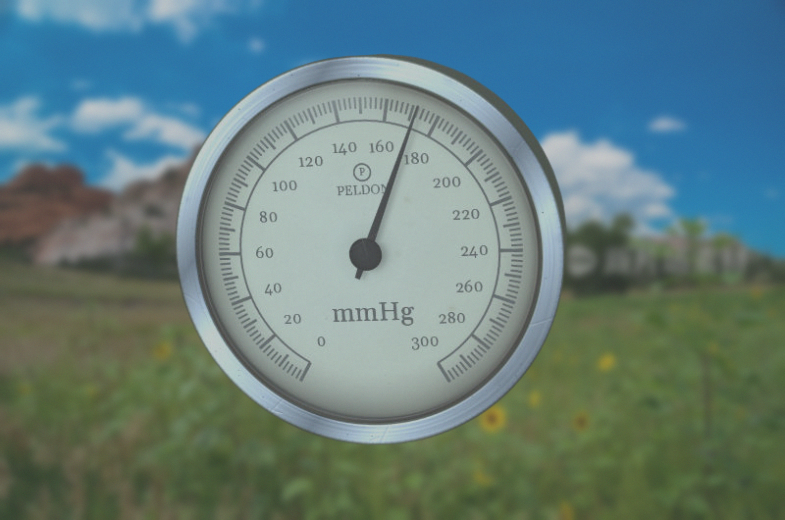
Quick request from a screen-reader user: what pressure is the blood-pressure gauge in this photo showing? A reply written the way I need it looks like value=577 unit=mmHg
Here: value=172 unit=mmHg
